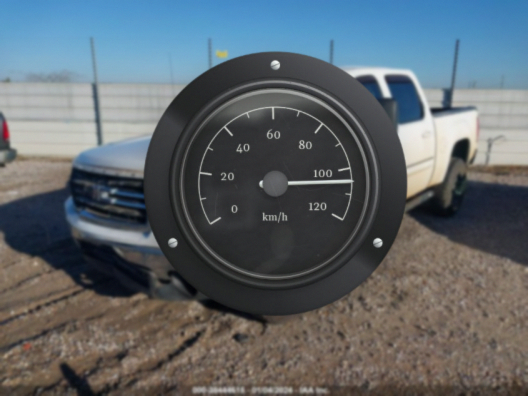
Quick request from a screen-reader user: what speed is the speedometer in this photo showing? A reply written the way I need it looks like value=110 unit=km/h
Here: value=105 unit=km/h
